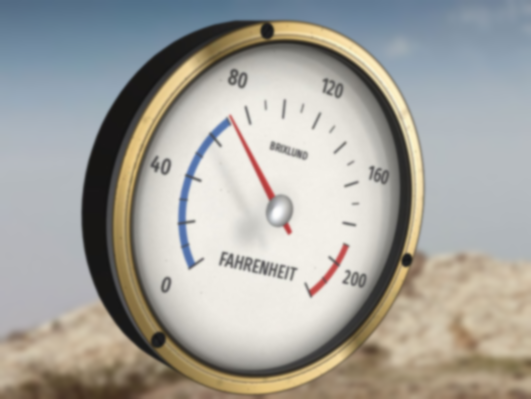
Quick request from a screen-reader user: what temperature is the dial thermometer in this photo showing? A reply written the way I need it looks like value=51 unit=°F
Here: value=70 unit=°F
